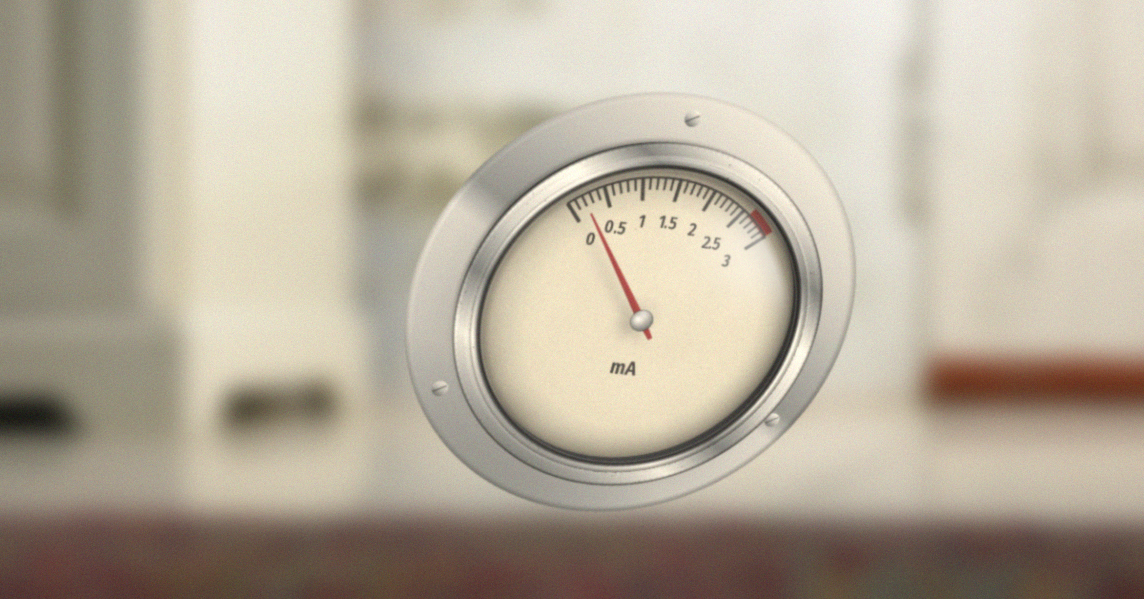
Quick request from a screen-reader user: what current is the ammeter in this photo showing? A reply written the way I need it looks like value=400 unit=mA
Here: value=0.2 unit=mA
